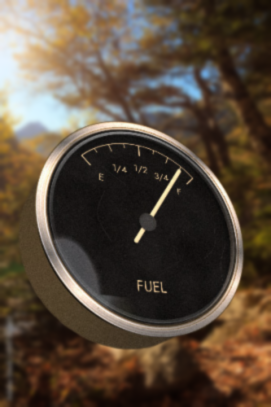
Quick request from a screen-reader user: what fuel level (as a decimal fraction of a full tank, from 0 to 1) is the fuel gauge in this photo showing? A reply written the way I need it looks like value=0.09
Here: value=0.875
